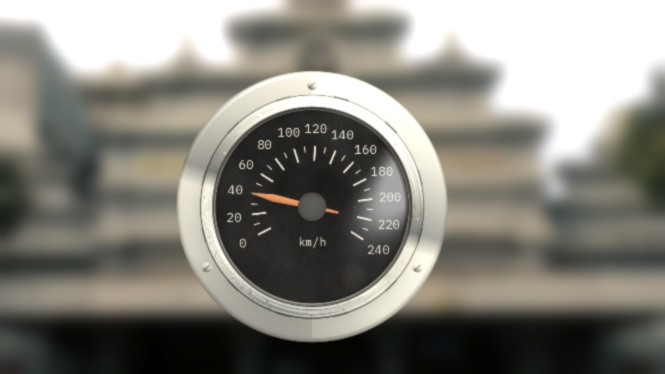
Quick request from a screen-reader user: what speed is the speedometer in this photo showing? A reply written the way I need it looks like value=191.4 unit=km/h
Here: value=40 unit=km/h
